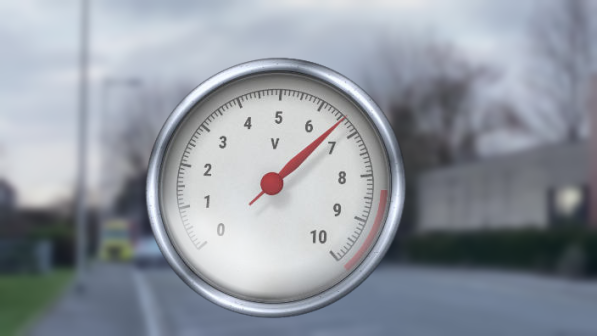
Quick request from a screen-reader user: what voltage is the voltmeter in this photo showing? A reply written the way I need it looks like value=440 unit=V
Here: value=6.6 unit=V
